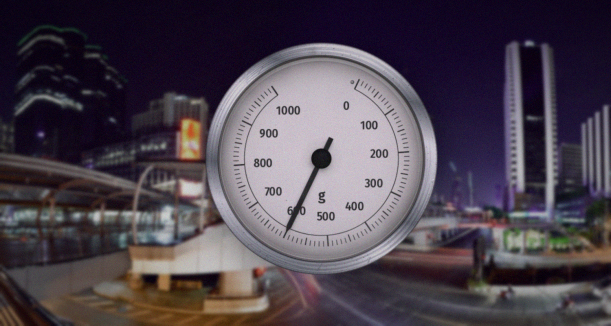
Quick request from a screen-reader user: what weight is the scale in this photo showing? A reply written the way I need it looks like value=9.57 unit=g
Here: value=600 unit=g
